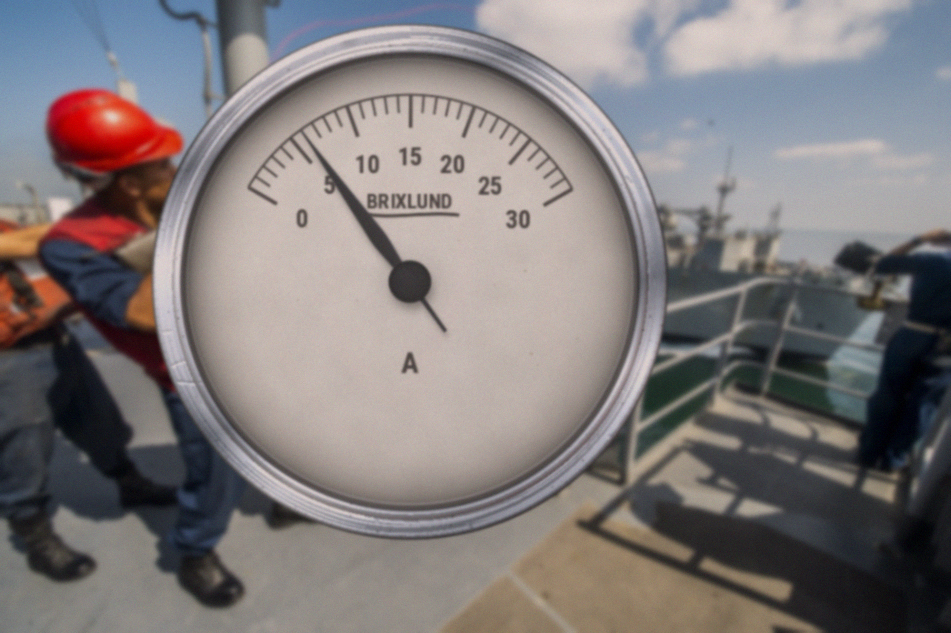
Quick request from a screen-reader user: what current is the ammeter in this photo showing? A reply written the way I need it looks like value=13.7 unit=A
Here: value=6 unit=A
